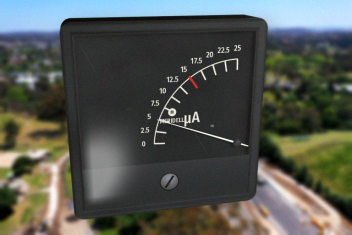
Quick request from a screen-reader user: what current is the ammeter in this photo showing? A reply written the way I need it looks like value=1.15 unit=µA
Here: value=5 unit=µA
